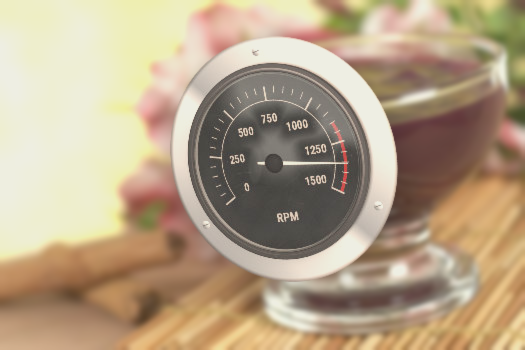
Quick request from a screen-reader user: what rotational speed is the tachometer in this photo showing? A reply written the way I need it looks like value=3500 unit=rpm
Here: value=1350 unit=rpm
